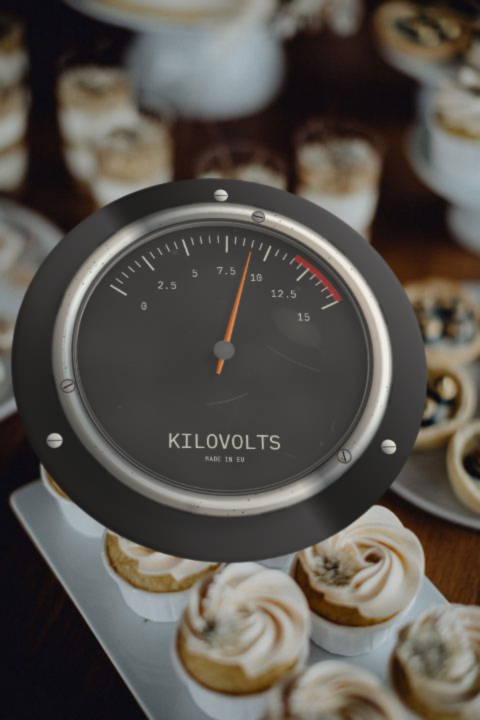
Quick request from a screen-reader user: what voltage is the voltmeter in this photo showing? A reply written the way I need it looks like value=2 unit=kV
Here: value=9 unit=kV
